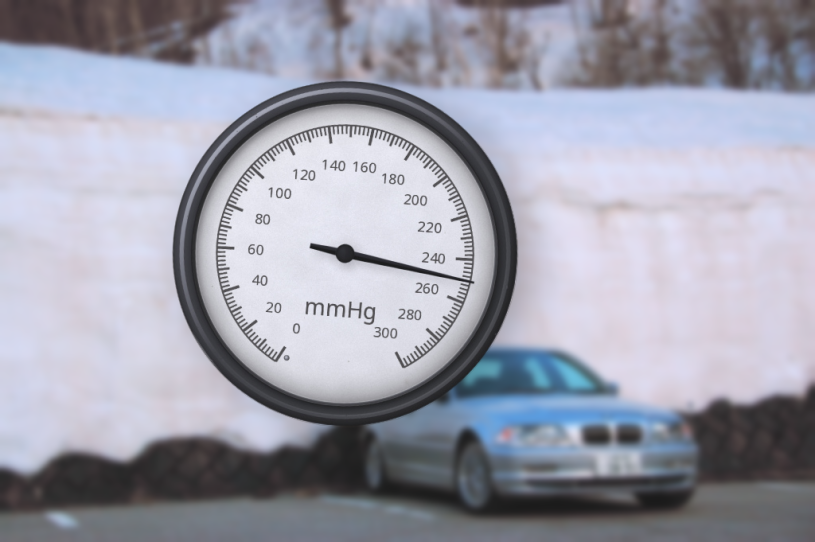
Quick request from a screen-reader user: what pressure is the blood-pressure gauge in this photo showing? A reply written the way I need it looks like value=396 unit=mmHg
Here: value=250 unit=mmHg
